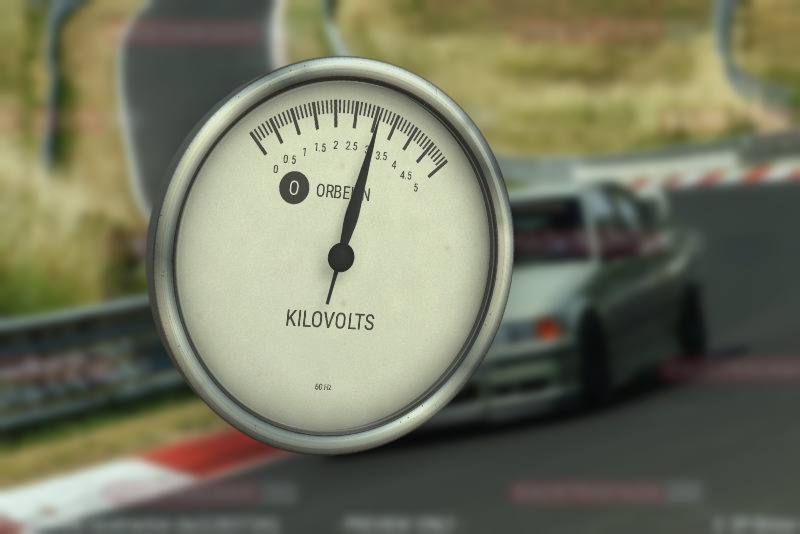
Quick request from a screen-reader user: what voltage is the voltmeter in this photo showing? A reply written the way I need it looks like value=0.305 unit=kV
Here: value=3 unit=kV
